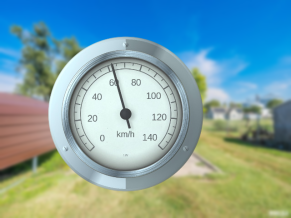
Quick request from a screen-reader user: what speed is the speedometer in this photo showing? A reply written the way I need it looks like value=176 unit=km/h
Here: value=62.5 unit=km/h
